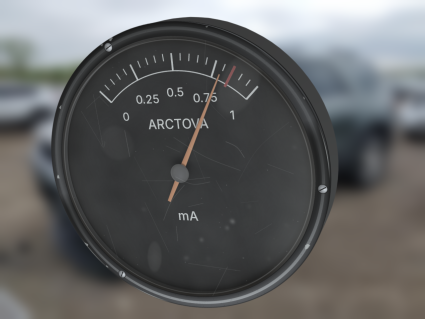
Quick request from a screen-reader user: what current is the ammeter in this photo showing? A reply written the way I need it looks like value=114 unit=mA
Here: value=0.8 unit=mA
